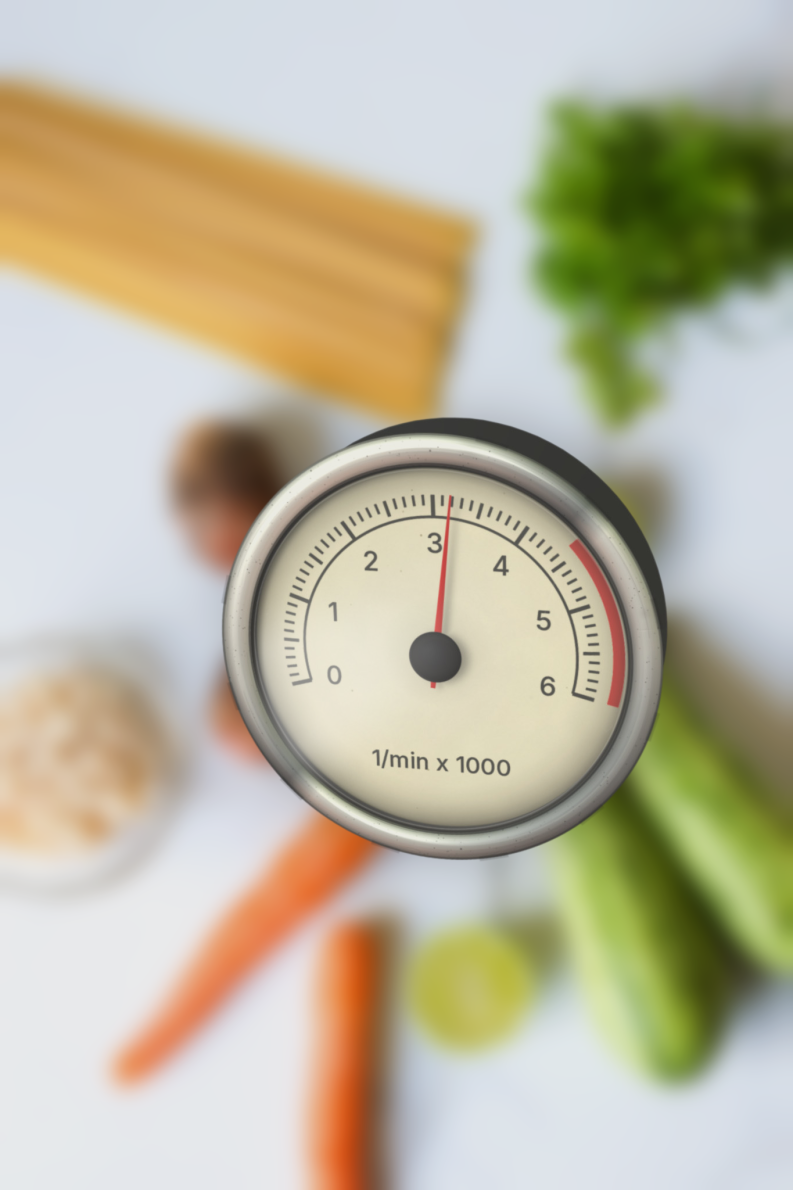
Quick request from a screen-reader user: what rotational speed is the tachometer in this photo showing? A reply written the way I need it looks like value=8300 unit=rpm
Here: value=3200 unit=rpm
